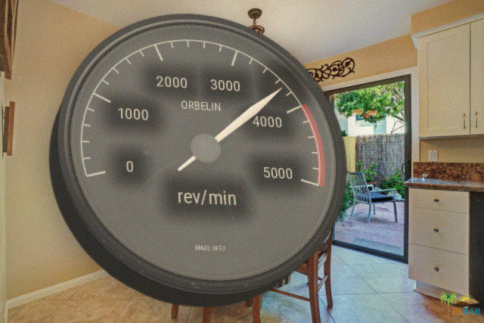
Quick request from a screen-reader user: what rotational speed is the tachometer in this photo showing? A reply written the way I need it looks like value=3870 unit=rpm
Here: value=3700 unit=rpm
